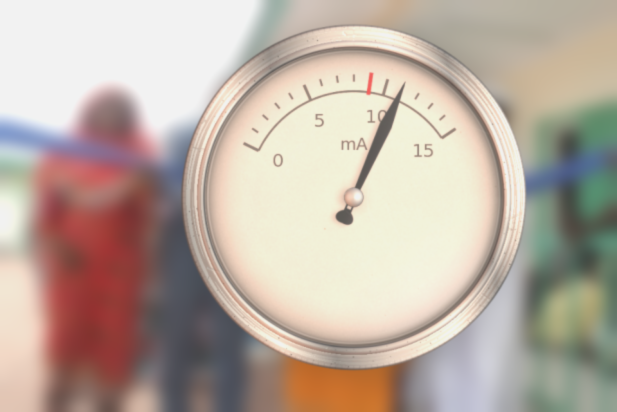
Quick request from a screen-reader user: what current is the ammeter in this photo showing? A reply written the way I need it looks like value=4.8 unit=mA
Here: value=11 unit=mA
